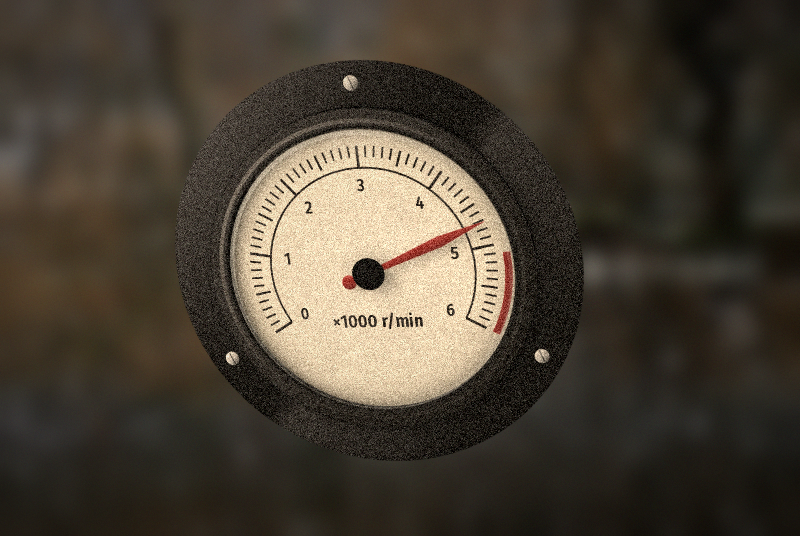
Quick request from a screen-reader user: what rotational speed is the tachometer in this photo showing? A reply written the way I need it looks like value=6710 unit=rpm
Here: value=4700 unit=rpm
